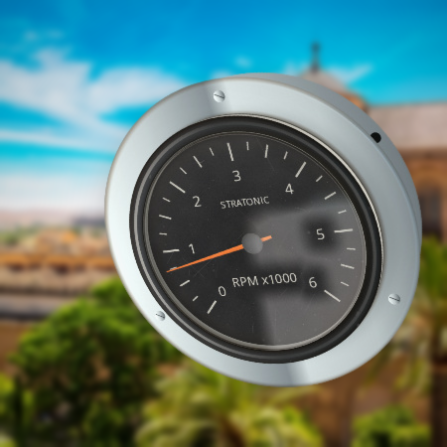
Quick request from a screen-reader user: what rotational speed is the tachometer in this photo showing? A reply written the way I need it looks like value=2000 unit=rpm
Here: value=750 unit=rpm
